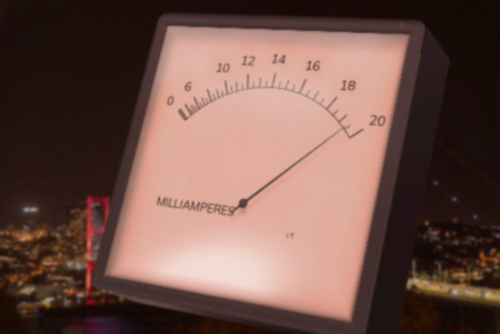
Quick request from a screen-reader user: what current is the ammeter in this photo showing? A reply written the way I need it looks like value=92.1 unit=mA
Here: value=19.5 unit=mA
